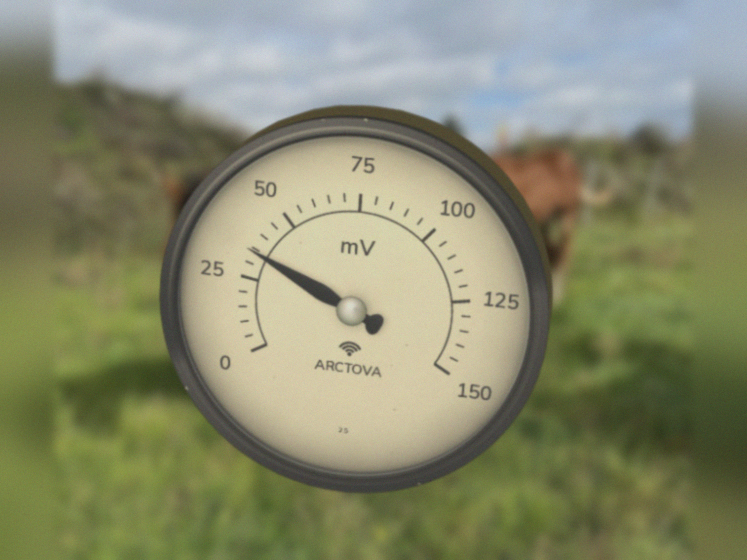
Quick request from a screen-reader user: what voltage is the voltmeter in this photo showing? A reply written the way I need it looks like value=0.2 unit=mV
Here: value=35 unit=mV
